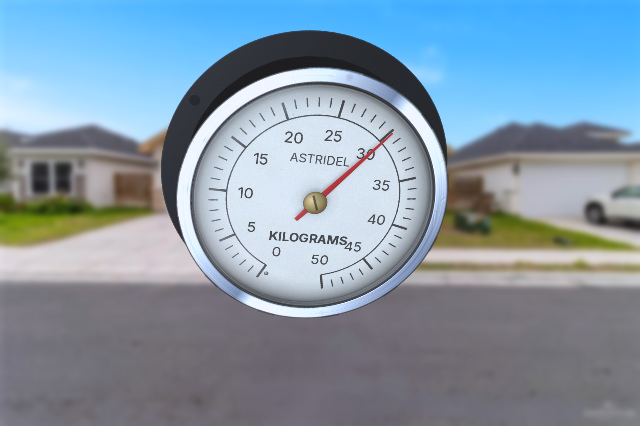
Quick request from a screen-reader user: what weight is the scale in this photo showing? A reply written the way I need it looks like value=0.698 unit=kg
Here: value=30 unit=kg
